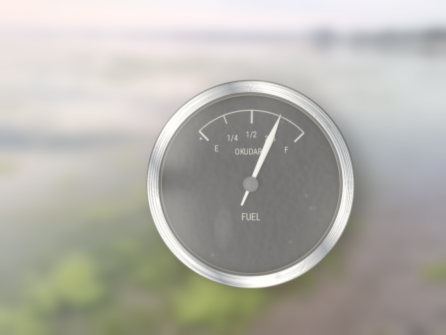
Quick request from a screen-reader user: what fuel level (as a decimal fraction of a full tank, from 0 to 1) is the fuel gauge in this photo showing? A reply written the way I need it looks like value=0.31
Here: value=0.75
